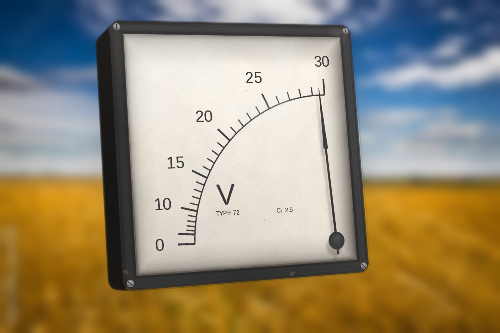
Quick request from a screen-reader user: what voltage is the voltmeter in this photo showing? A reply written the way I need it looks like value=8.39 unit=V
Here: value=29.5 unit=V
